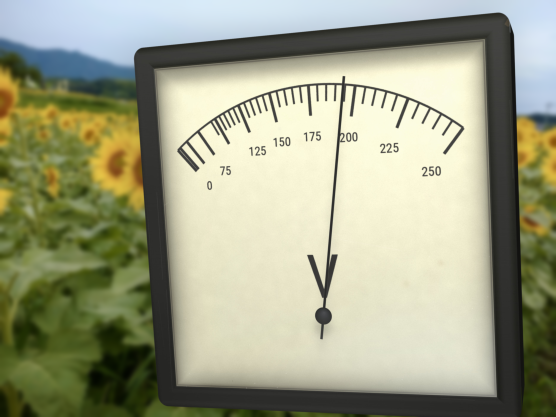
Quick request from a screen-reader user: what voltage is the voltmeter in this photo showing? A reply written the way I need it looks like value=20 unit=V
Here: value=195 unit=V
